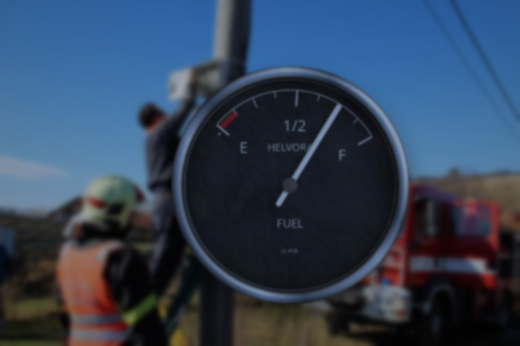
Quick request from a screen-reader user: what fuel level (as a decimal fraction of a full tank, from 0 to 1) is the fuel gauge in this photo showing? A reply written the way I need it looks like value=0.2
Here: value=0.75
